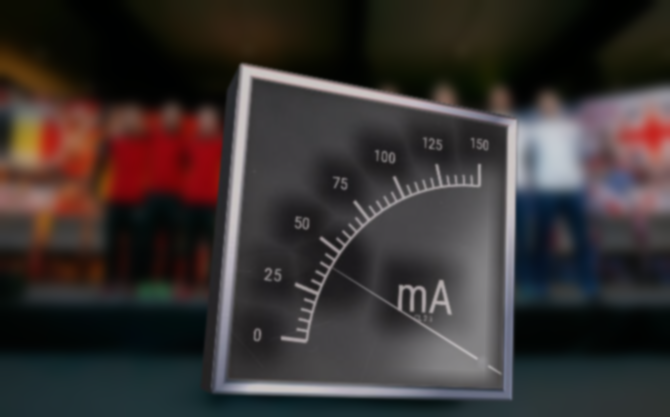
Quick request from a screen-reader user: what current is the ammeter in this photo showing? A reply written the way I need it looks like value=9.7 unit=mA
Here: value=40 unit=mA
